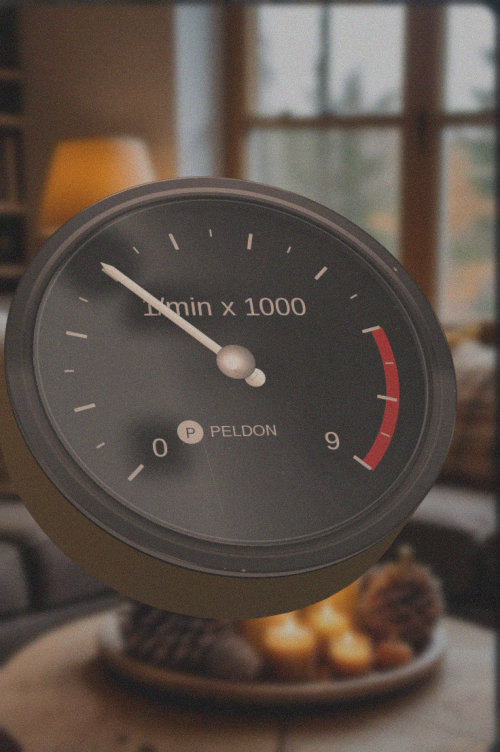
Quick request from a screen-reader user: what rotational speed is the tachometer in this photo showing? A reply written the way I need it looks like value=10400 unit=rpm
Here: value=3000 unit=rpm
